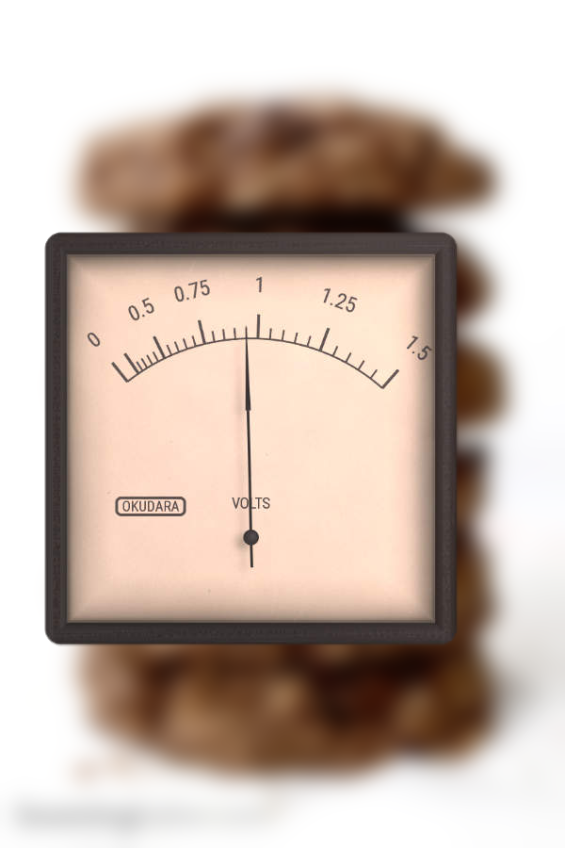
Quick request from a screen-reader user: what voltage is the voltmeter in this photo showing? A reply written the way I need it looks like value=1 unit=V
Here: value=0.95 unit=V
